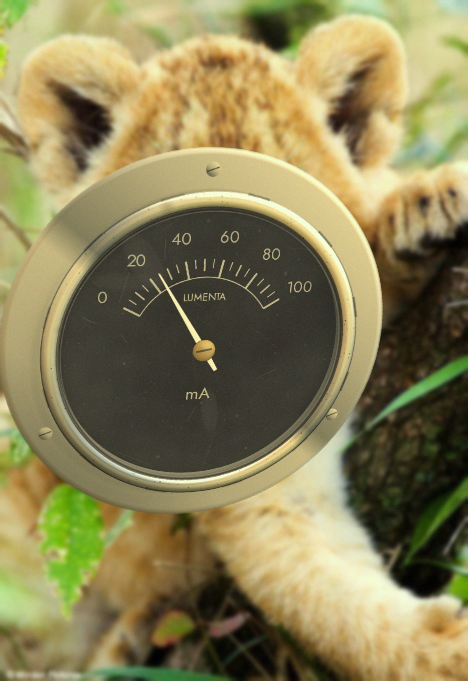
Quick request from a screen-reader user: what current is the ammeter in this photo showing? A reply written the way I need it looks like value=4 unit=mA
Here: value=25 unit=mA
